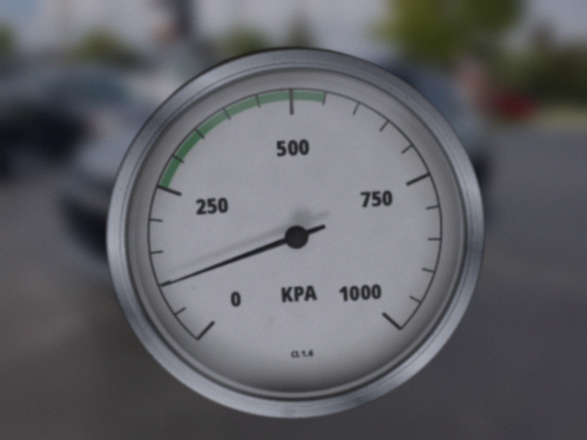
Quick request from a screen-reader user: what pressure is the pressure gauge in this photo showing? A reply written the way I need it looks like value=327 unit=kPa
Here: value=100 unit=kPa
